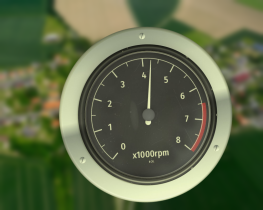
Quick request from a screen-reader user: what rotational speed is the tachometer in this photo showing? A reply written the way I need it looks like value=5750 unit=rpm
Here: value=4250 unit=rpm
